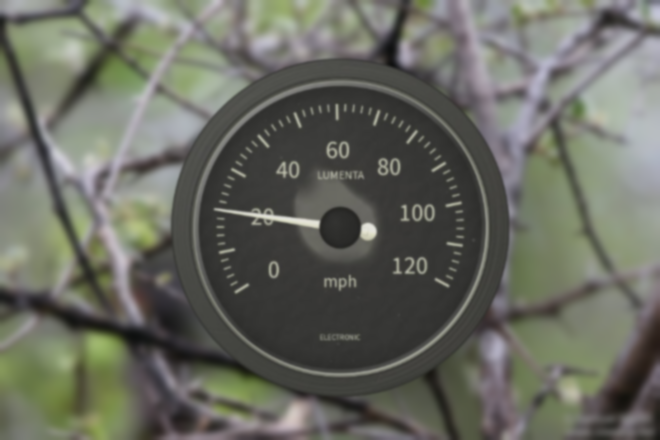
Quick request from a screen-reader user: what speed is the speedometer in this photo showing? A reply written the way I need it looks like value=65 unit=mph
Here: value=20 unit=mph
